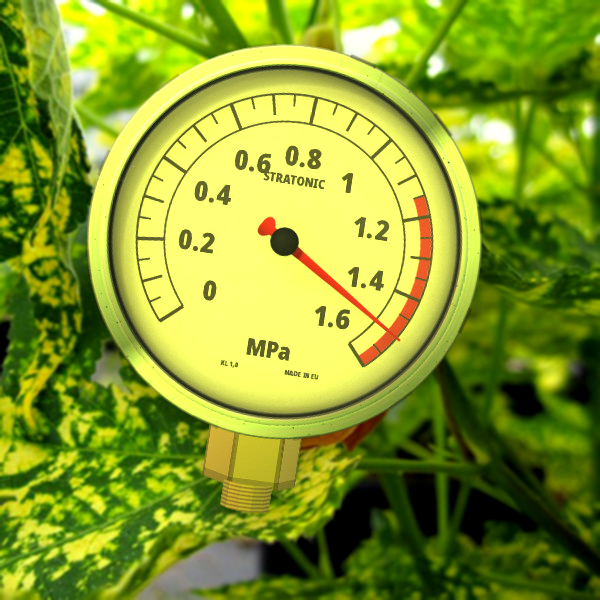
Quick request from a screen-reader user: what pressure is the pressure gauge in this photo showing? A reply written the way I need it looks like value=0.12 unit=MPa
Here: value=1.5 unit=MPa
